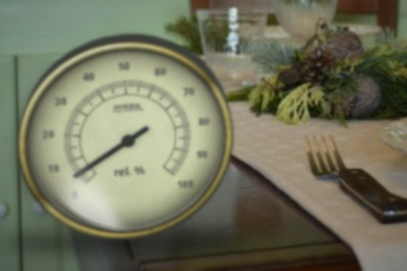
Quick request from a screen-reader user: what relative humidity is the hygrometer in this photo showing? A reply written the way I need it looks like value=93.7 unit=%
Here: value=5 unit=%
